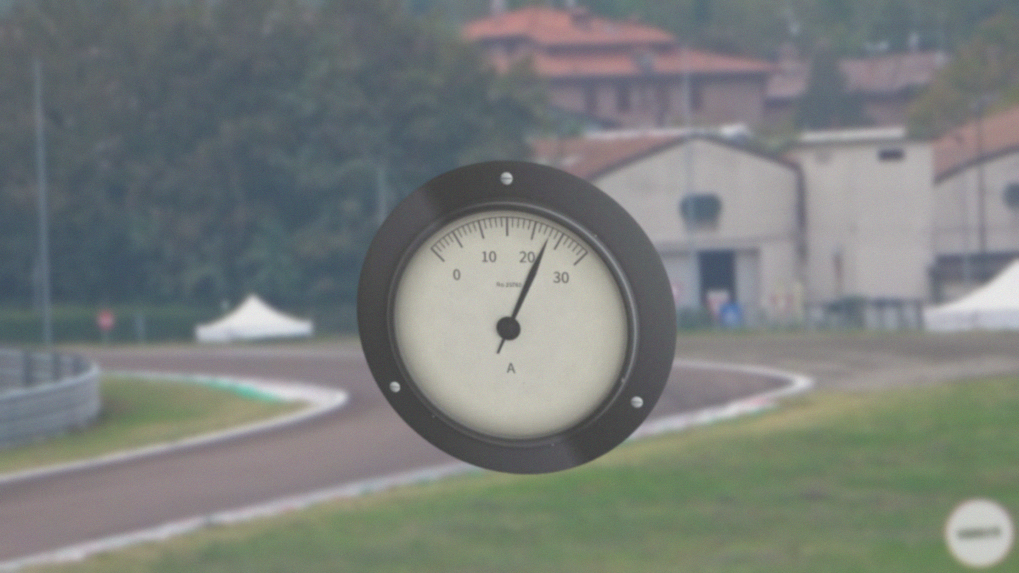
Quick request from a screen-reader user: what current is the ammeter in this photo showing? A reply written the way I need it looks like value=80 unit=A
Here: value=23 unit=A
